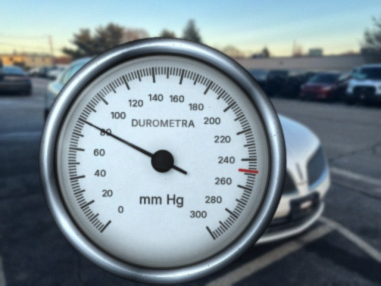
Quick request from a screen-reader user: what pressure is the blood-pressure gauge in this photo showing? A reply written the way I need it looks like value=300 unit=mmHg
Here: value=80 unit=mmHg
